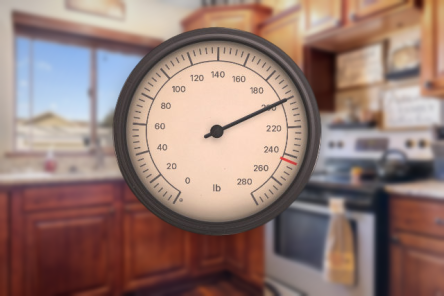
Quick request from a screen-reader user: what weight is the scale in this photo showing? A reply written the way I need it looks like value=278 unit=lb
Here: value=200 unit=lb
